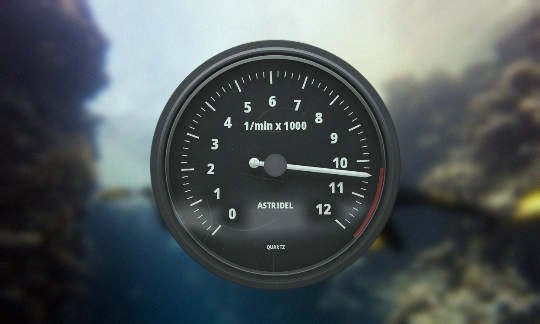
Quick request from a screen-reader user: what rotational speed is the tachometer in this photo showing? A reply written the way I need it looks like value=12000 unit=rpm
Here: value=10400 unit=rpm
